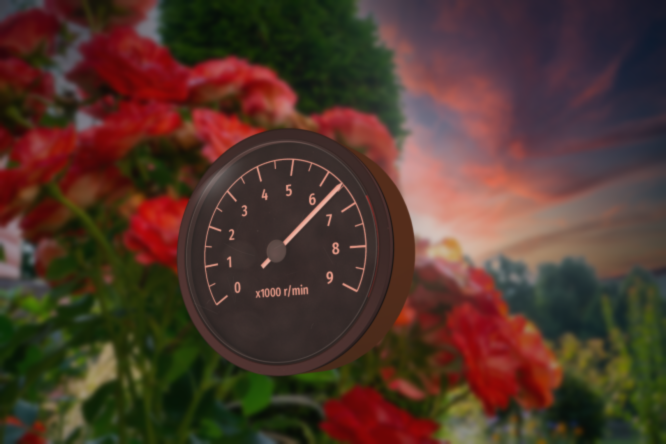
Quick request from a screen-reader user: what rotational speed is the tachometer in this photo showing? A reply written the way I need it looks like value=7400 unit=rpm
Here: value=6500 unit=rpm
